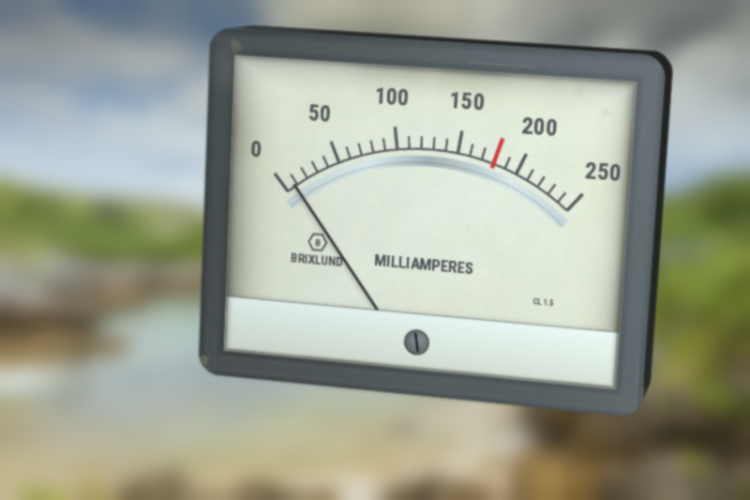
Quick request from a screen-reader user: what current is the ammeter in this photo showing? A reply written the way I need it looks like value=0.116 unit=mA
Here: value=10 unit=mA
